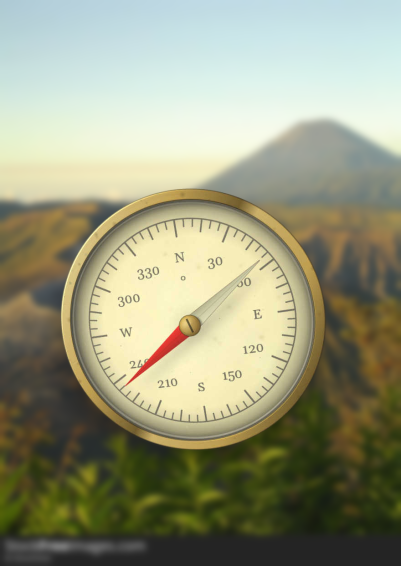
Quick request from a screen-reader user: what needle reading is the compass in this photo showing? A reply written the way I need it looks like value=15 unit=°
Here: value=235 unit=°
